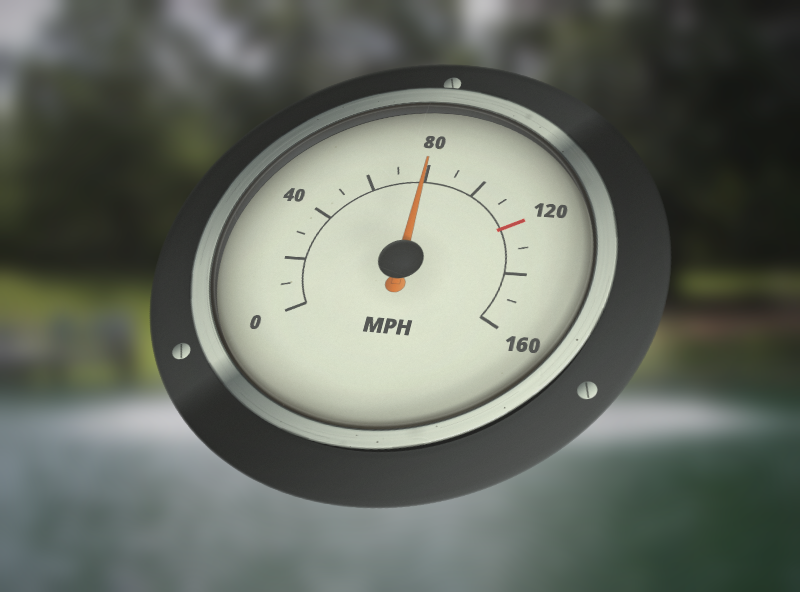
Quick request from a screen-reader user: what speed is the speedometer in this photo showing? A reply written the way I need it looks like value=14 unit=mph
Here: value=80 unit=mph
